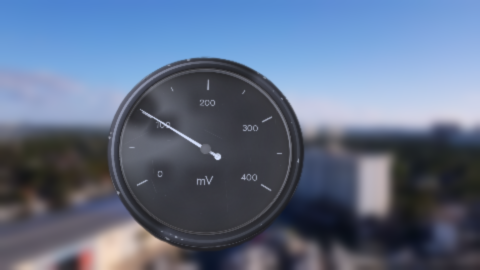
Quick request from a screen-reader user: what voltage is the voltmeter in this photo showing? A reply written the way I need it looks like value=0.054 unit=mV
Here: value=100 unit=mV
